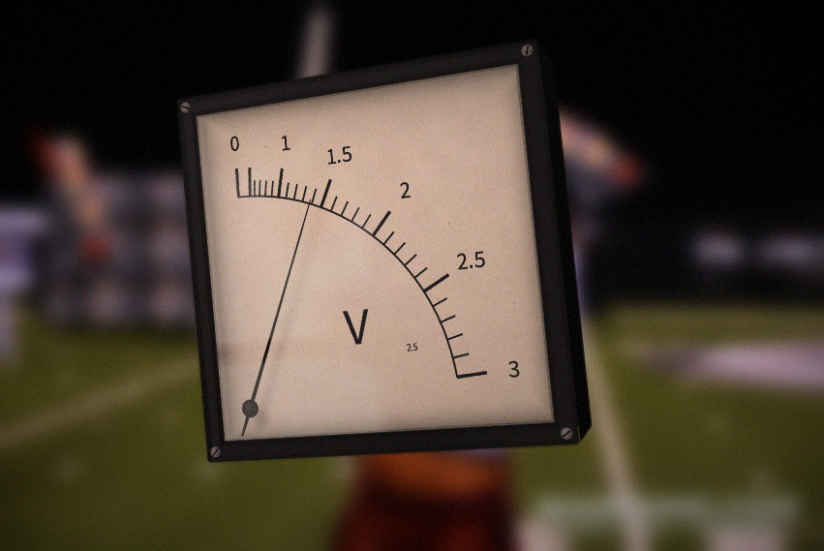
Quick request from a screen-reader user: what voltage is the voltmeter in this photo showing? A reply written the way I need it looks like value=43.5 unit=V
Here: value=1.4 unit=V
